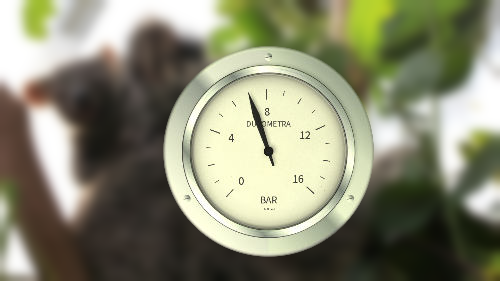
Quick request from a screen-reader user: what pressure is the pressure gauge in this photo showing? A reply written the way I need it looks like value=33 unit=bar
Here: value=7 unit=bar
